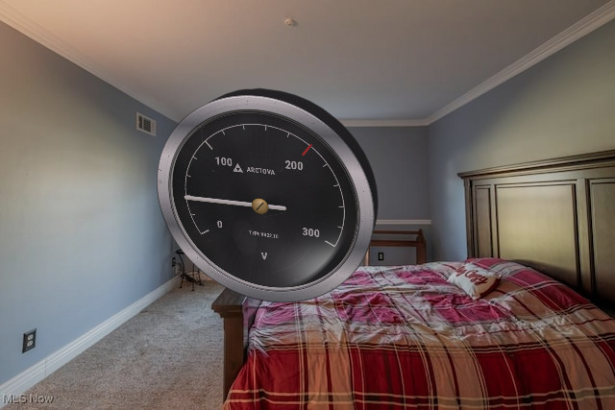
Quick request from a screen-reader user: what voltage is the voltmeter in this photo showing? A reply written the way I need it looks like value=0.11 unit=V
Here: value=40 unit=V
